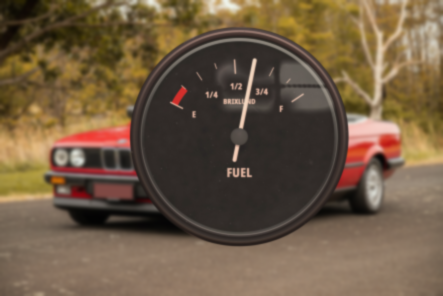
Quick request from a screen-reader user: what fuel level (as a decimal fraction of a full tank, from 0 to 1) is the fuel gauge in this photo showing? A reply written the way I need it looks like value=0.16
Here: value=0.625
